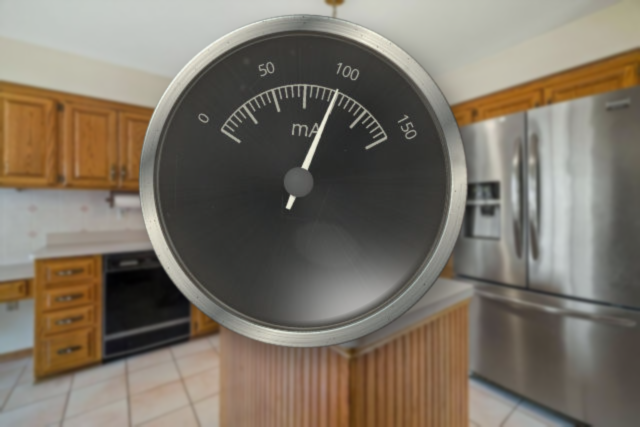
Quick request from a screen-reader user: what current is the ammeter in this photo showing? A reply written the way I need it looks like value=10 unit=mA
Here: value=100 unit=mA
